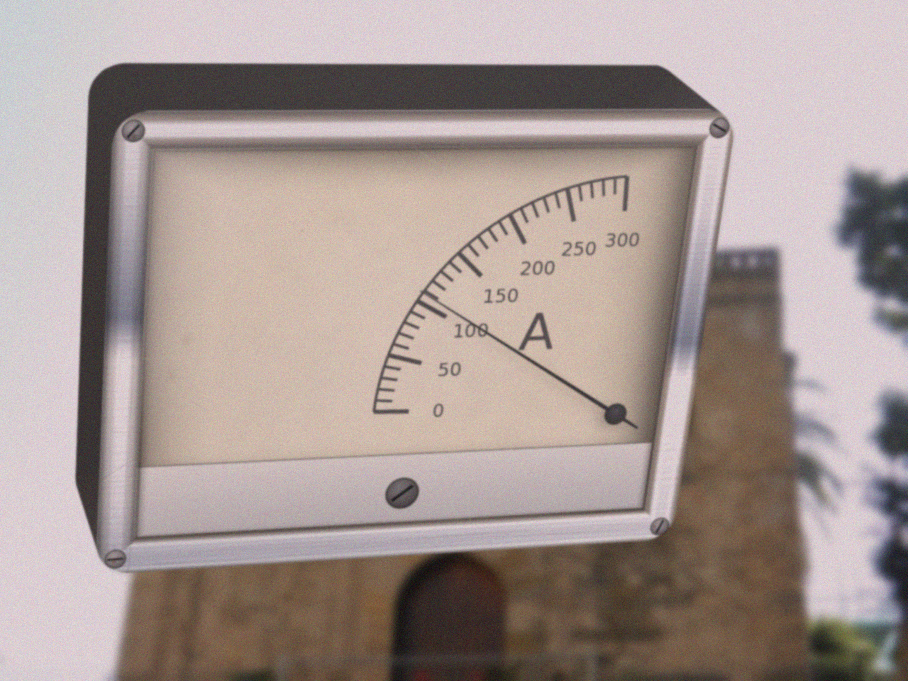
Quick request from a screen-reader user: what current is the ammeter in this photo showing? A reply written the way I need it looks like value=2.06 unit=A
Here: value=110 unit=A
